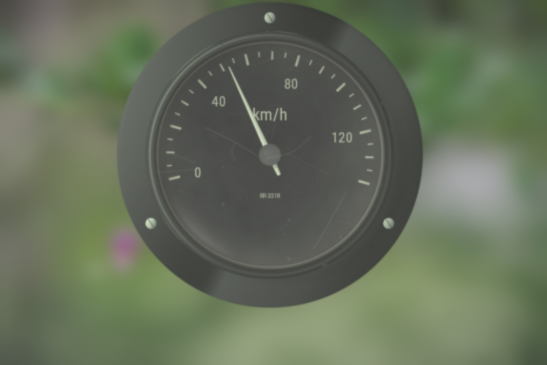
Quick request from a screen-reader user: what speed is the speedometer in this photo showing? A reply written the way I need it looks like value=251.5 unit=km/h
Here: value=52.5 unit=km/h
